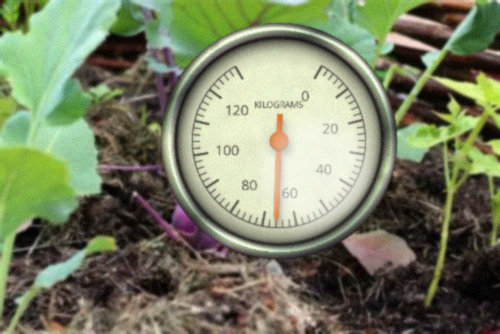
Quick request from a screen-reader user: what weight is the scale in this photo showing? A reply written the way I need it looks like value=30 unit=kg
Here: value=66 unit=kg
